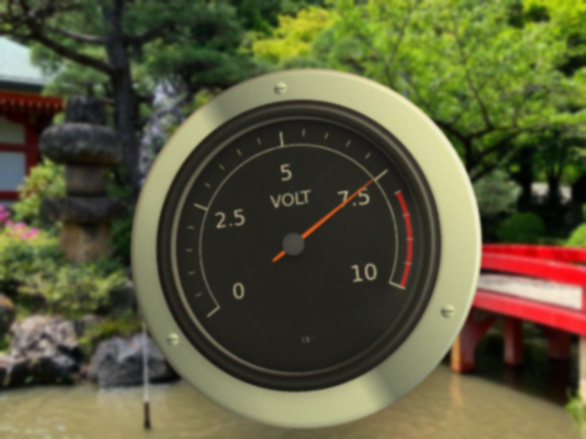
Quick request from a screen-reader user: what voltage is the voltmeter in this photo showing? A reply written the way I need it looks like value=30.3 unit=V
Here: value=7.5 unit=V
